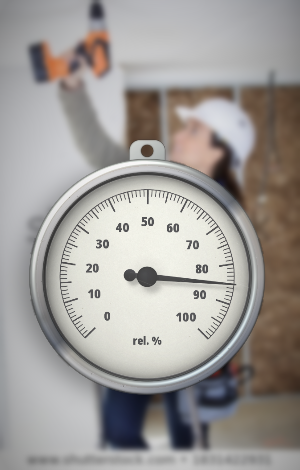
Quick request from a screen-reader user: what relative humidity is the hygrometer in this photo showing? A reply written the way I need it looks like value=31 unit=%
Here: value=85 unit=%
